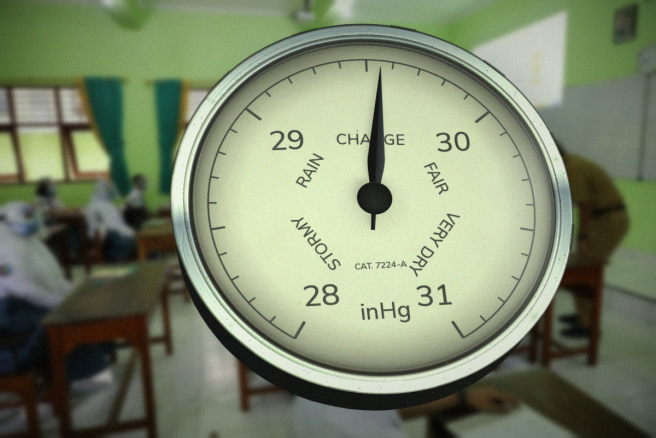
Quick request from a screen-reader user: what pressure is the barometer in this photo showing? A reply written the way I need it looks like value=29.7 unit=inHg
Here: value=29.55 unit=inHg
